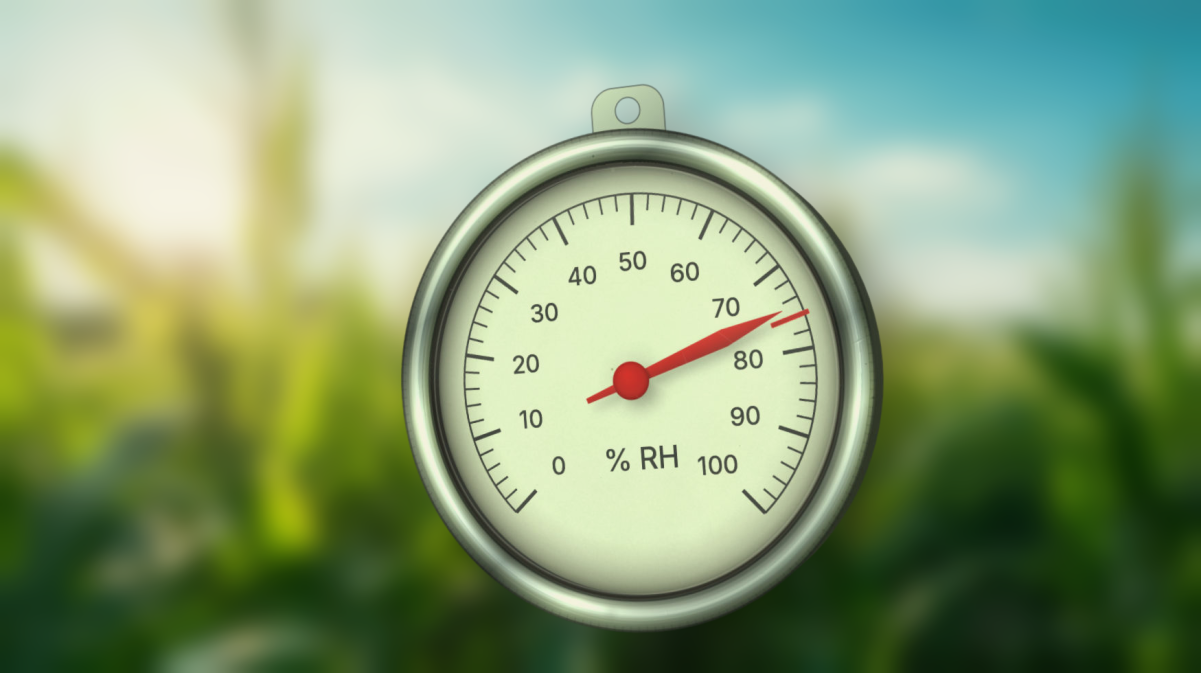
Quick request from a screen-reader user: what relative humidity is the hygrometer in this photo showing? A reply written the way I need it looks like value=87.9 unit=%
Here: value=75 unit=%
